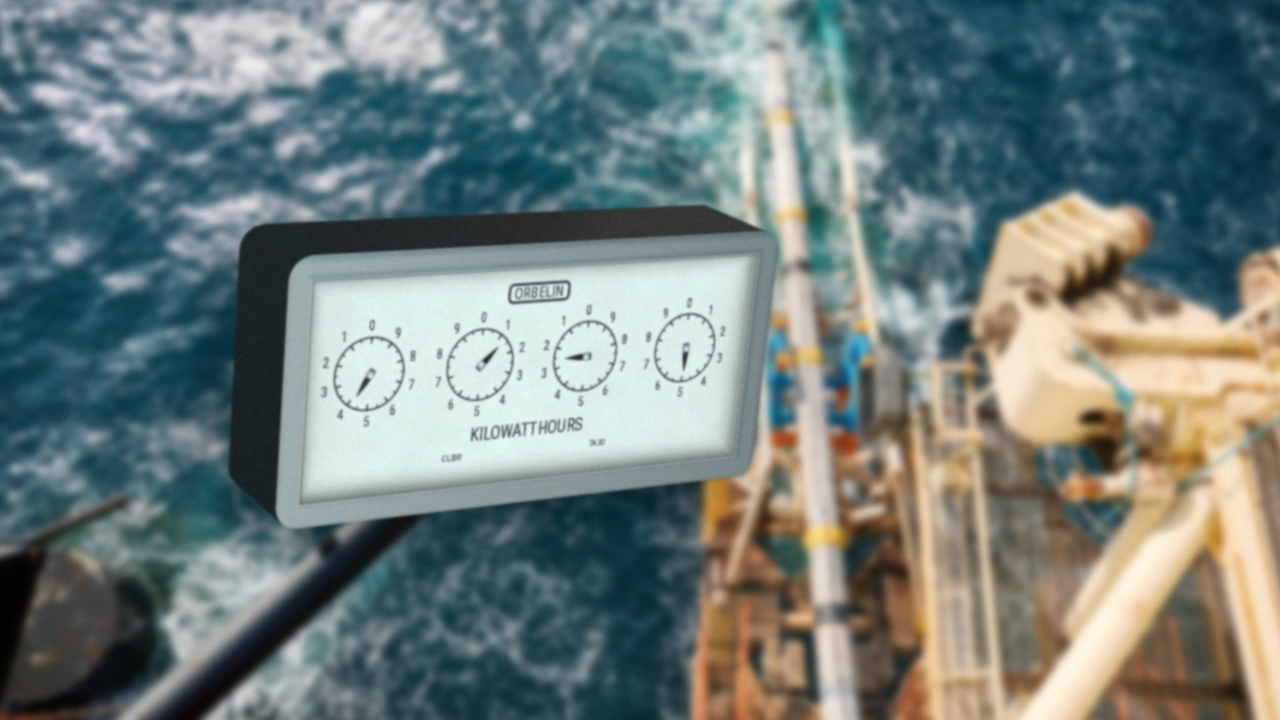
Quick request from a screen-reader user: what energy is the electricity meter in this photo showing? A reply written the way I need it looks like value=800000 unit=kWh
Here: value=4125 unit=kWh
